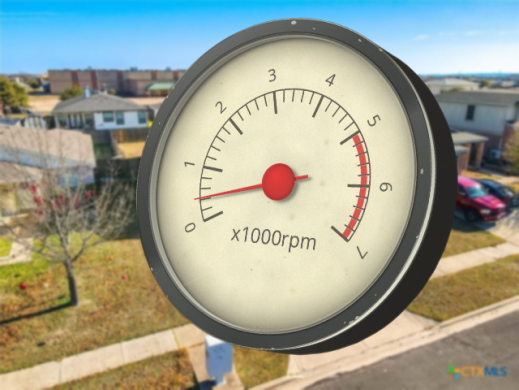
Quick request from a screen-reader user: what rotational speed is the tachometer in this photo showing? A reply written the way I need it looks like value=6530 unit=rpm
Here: value=400 unit=rpm
